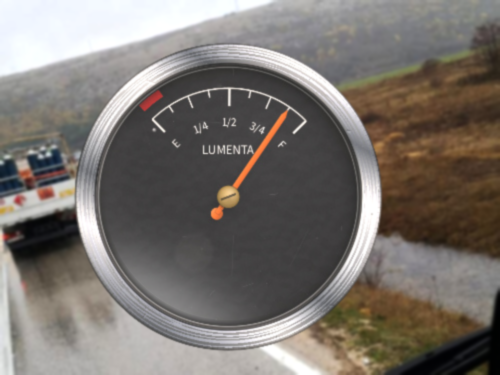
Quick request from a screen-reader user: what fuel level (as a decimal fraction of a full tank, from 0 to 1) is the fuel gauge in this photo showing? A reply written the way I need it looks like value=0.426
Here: value=0.875
